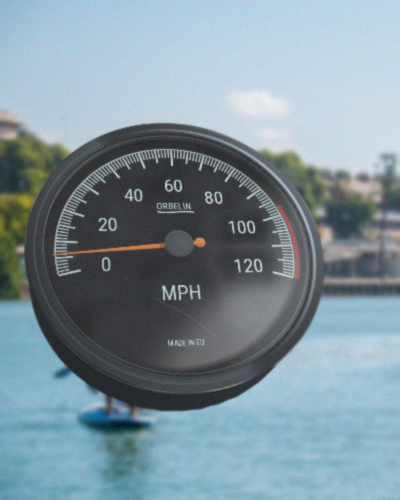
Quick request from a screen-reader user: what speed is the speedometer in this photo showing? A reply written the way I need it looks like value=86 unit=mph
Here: value=5 unit=mph
